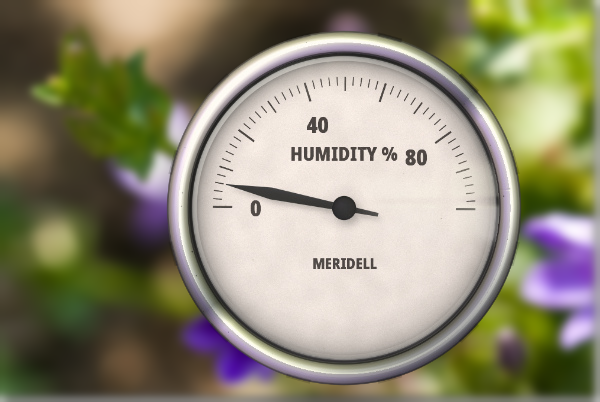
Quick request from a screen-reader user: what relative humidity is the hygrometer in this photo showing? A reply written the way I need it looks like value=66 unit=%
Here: value=6 unit=%
